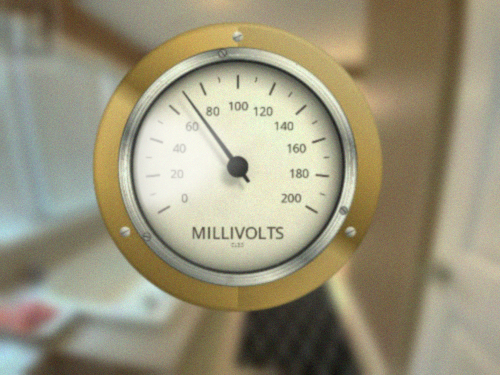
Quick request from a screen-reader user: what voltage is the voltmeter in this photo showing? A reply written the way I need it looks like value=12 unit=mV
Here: value=70 unit=mV
